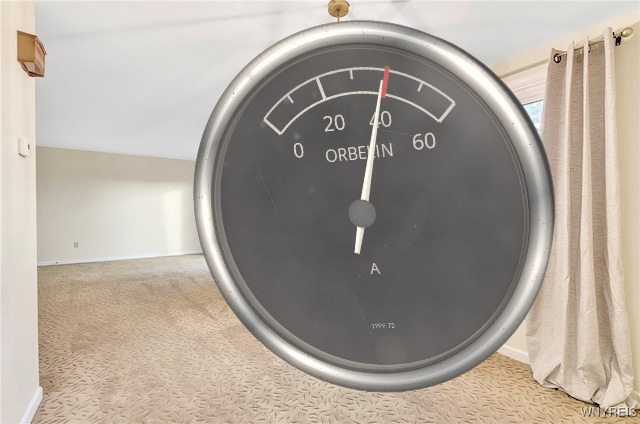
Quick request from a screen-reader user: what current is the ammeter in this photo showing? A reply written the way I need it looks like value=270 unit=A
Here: value=40 unit=A
